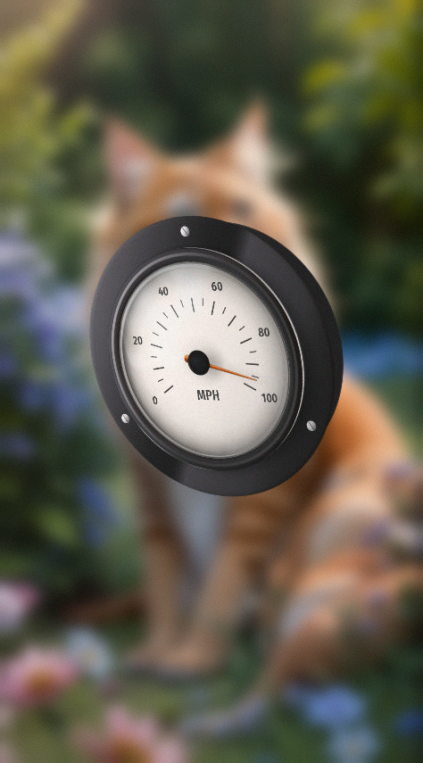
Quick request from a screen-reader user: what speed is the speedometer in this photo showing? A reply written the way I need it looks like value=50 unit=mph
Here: value=95 unit=mph
